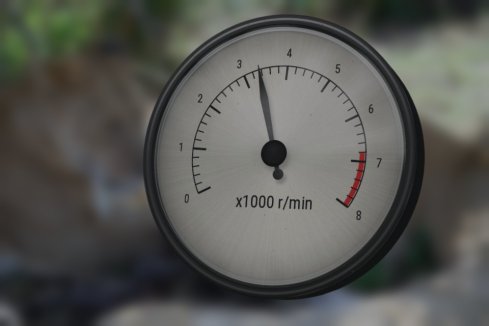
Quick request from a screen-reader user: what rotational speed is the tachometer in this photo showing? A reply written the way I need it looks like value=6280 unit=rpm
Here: value=3400 unit=rpm
